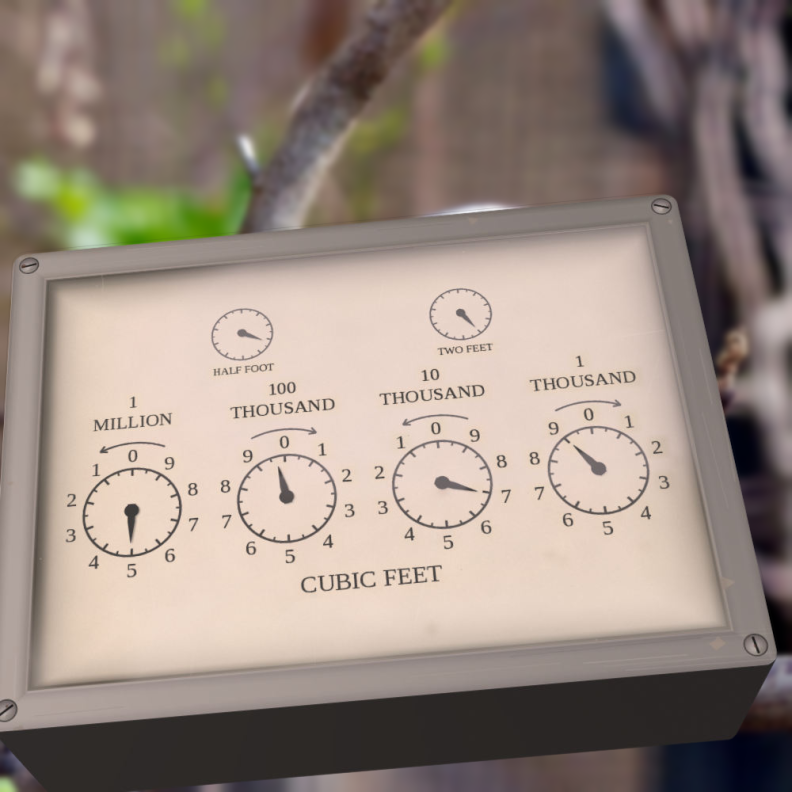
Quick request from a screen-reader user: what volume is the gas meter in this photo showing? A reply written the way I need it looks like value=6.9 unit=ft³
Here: value=496900 unit=ft³
